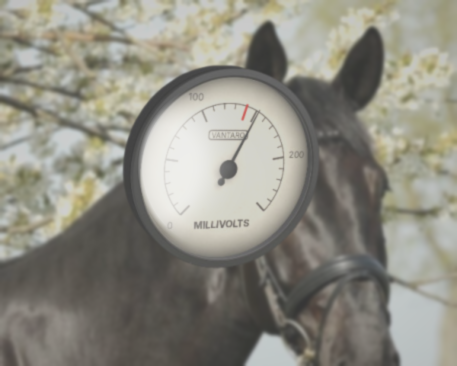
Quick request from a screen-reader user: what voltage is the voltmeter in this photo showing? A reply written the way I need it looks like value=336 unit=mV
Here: value=150 unit=mV
